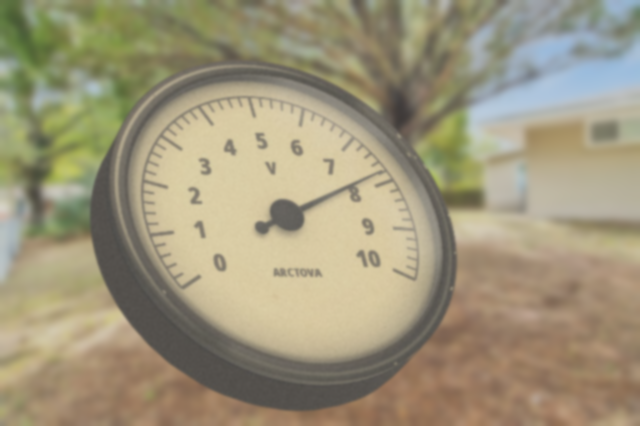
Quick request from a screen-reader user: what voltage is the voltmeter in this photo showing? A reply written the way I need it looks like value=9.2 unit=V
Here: value=7.8 unit=V
